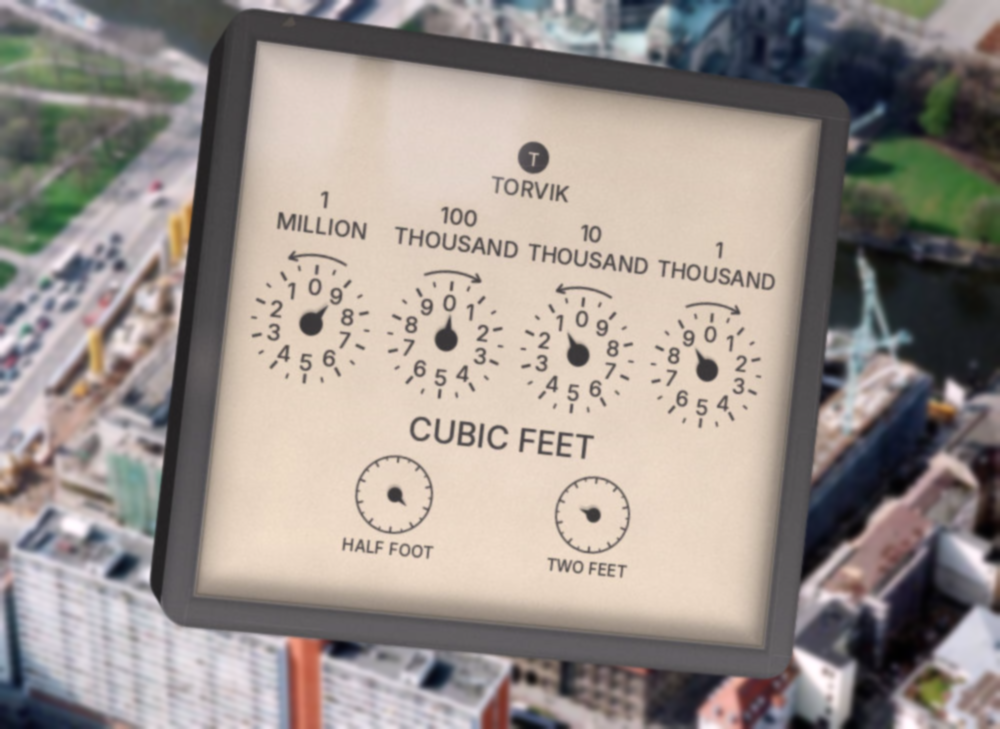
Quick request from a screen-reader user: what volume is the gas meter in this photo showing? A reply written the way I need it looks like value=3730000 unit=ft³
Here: value=900900 unit=ft³
